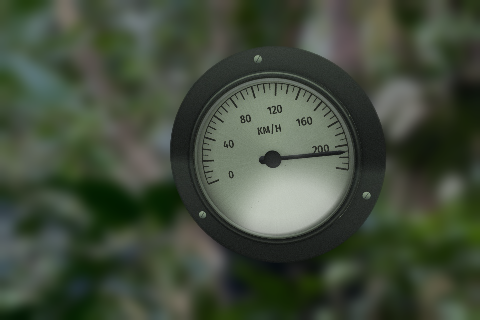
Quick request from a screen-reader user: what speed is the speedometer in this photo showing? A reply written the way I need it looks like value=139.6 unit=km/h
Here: value=205 unit=km/h
